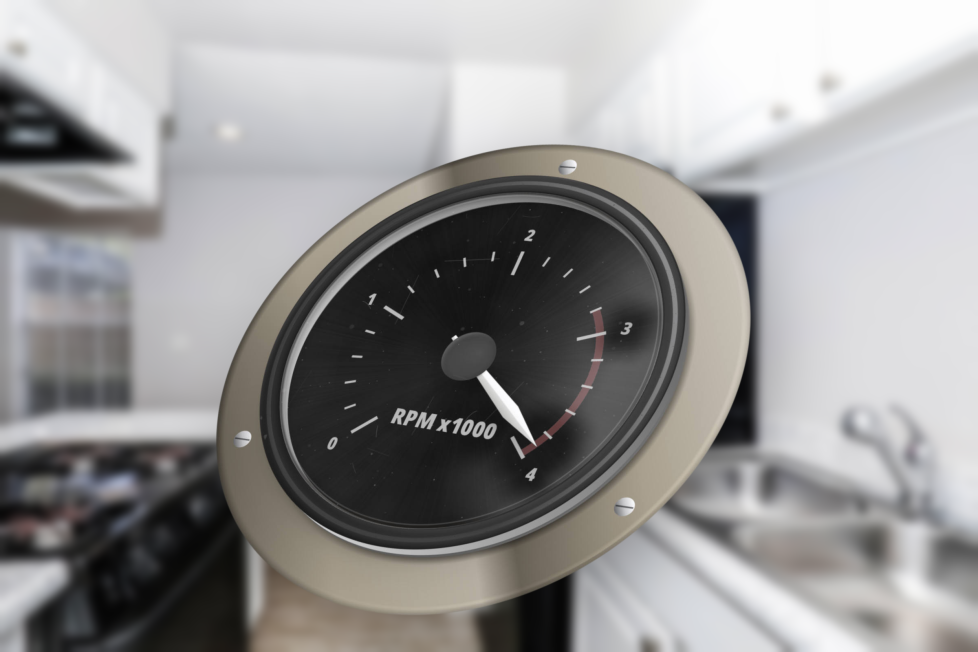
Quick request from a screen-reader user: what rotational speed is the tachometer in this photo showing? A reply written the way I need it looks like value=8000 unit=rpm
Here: value=3900 unit=rpm
